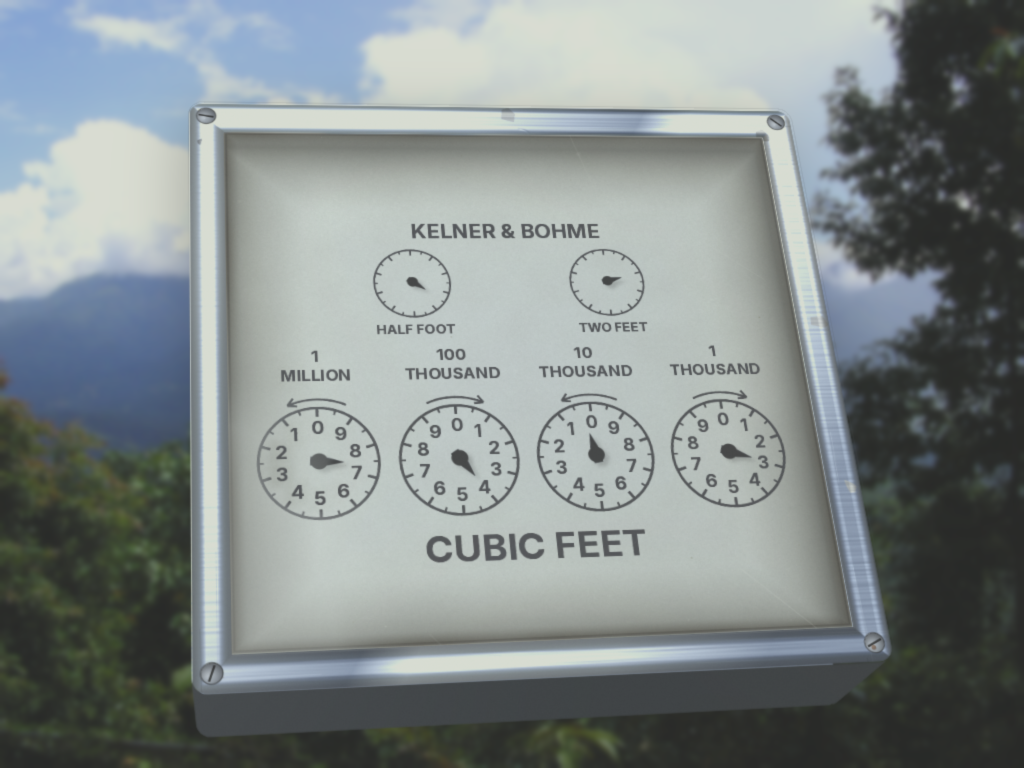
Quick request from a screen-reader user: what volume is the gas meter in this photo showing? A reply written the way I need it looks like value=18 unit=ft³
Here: value=740300 unit=ft³
